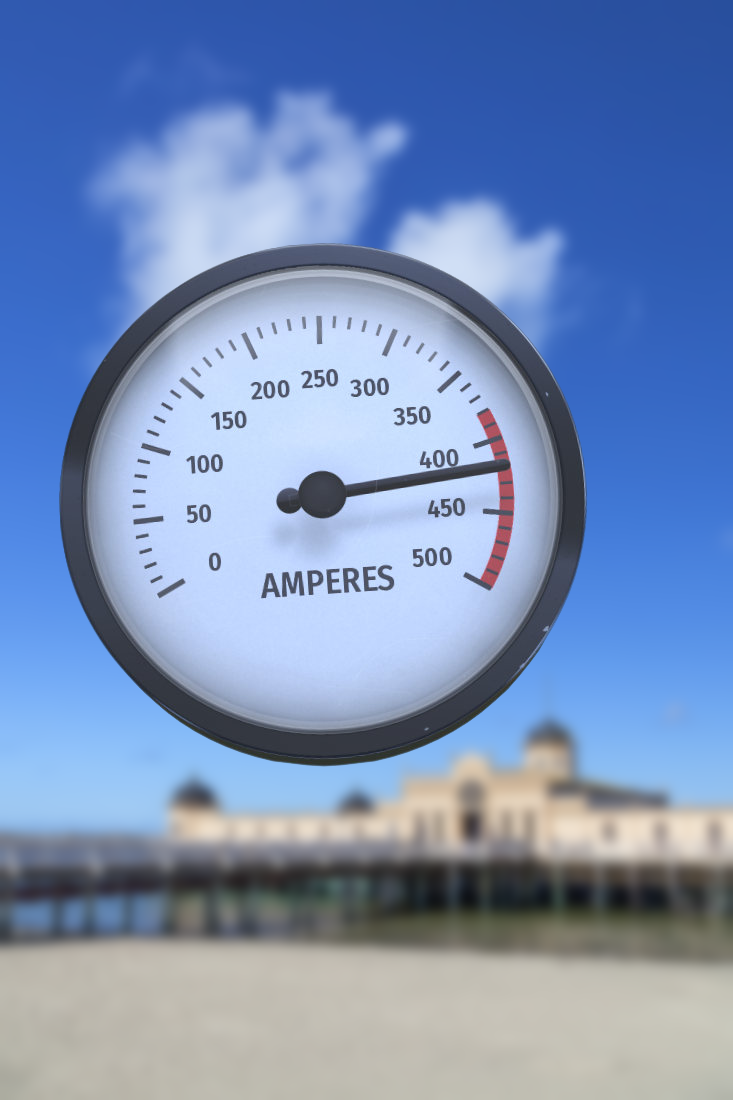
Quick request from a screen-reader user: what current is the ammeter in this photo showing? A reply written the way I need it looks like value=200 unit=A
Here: value=420 unit=A
